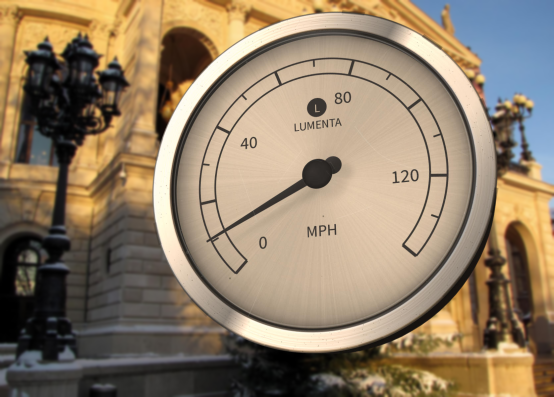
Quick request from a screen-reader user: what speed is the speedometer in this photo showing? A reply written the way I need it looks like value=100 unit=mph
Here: value=10 unit=mph
